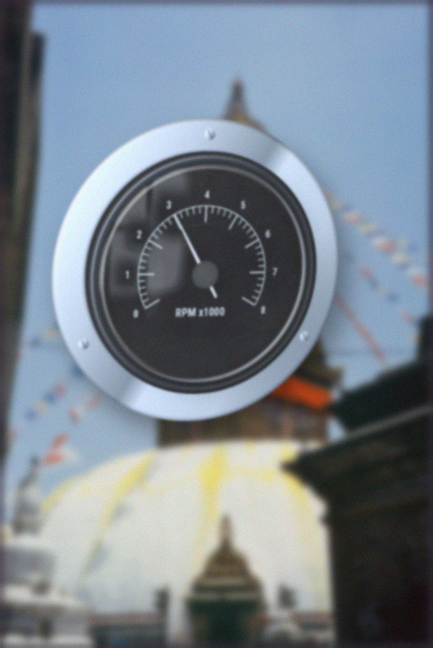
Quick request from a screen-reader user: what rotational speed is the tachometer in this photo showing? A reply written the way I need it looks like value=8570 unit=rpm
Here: value=3000 unit=rpm
